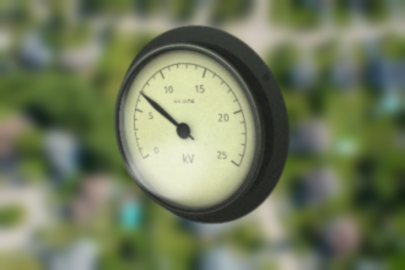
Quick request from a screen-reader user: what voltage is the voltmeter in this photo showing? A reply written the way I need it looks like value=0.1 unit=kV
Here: value=7 unit=kV
